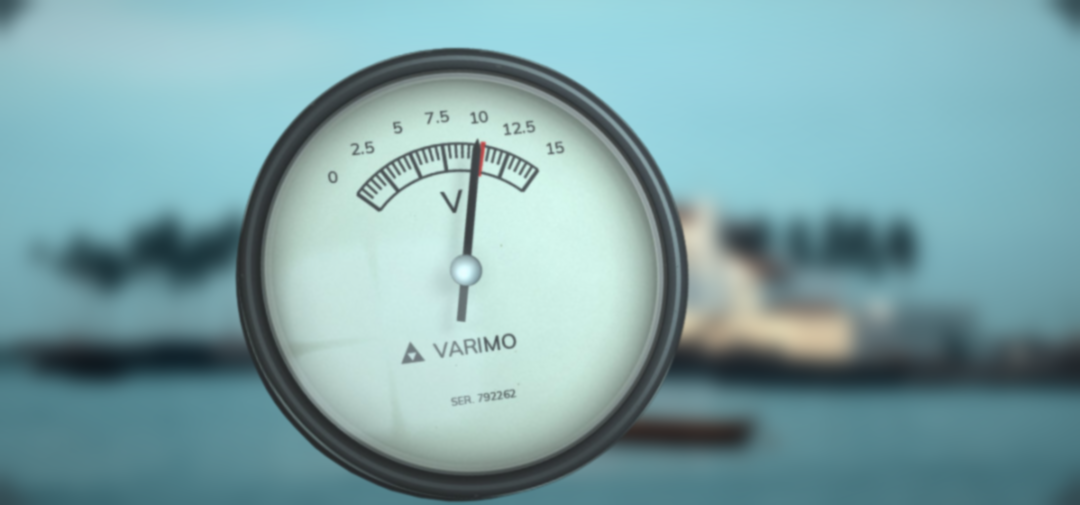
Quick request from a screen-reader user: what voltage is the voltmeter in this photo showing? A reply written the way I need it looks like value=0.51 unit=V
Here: value=10 unit=V
